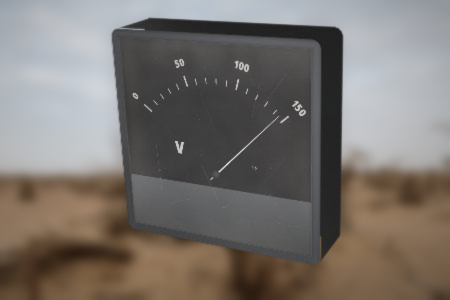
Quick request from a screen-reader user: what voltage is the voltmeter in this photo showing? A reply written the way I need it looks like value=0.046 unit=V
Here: value=145 unit=V
